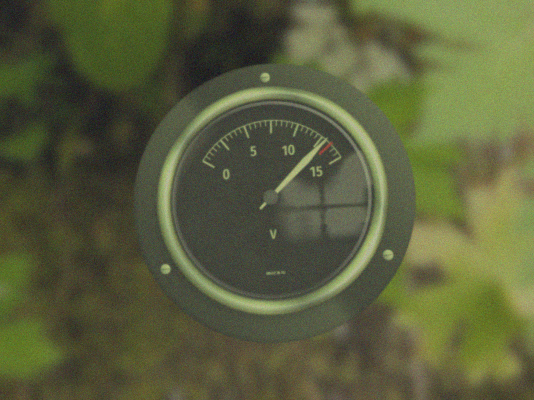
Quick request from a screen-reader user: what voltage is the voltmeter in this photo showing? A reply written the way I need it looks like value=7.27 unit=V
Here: value=13 unit=V
